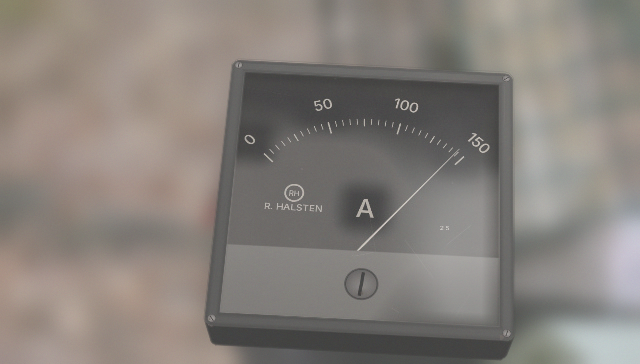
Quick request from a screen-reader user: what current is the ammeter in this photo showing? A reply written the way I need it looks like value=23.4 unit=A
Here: value=145 unit=A
